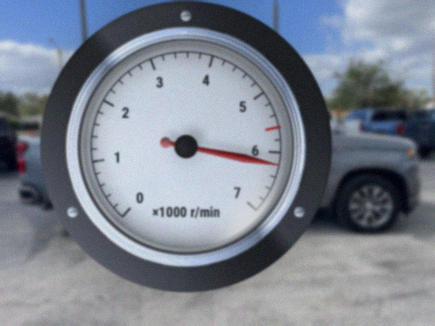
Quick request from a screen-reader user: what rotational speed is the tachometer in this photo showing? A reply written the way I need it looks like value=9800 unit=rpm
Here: value=6200 unit=rpm
